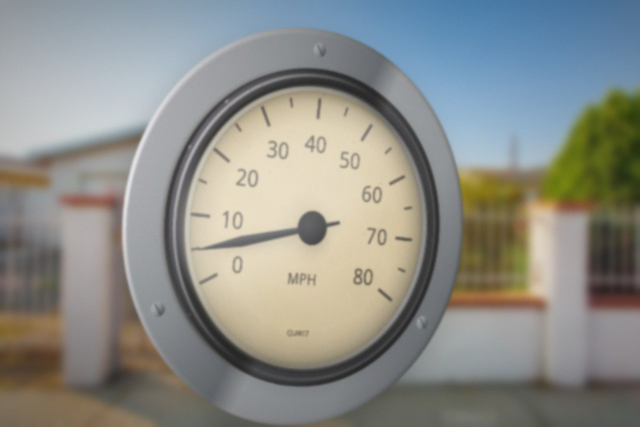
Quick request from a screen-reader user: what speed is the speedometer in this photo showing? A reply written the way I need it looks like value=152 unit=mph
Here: value=5 unit=mph
